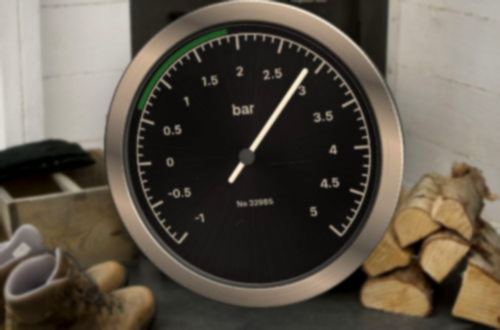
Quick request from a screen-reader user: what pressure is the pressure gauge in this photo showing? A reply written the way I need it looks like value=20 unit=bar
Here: value=2.9 unit=bar
